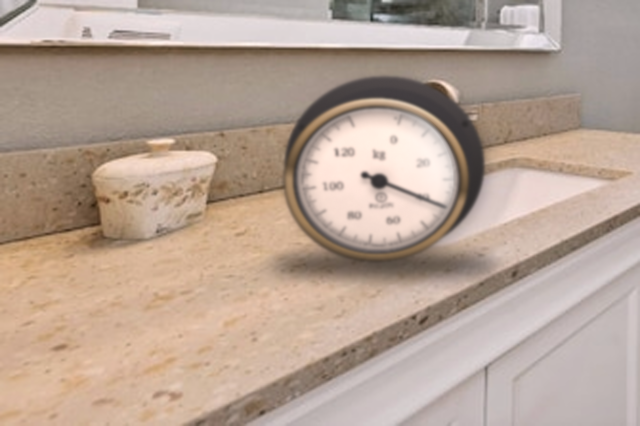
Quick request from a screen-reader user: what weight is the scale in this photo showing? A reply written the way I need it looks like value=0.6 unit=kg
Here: value=40 unit=kg
